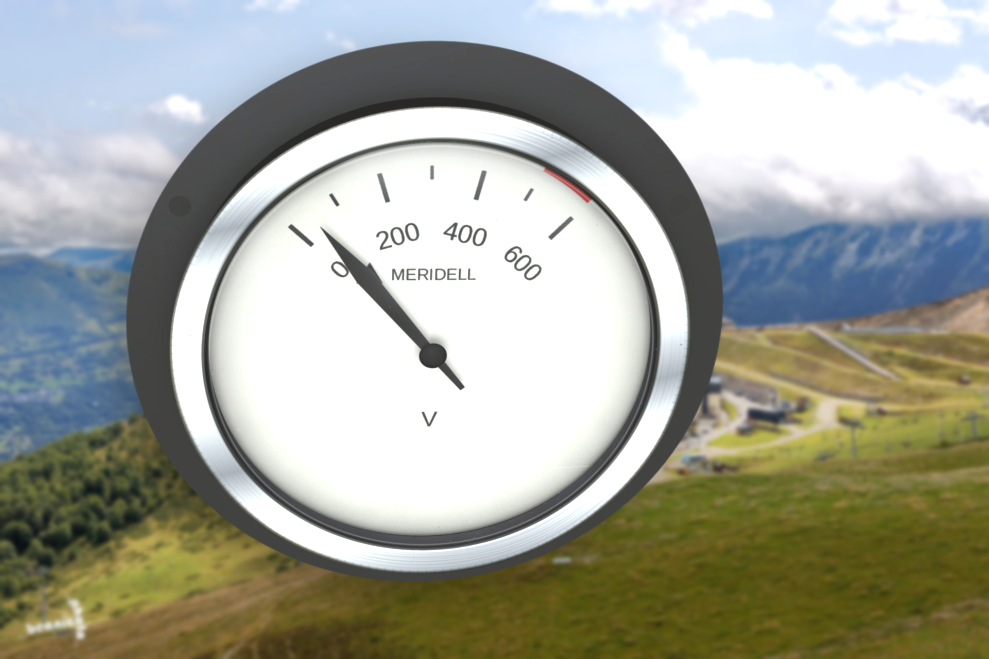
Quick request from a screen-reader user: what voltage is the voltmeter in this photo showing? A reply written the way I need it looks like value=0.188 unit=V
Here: value=50 unit=V
